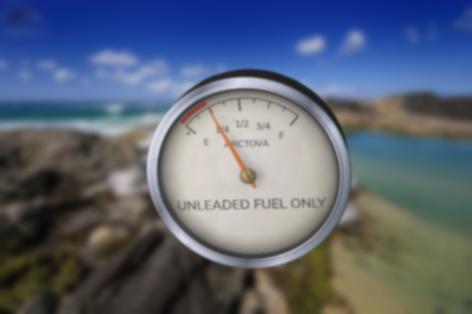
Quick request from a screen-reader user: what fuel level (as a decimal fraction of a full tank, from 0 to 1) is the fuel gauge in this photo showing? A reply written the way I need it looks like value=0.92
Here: value=0.25
